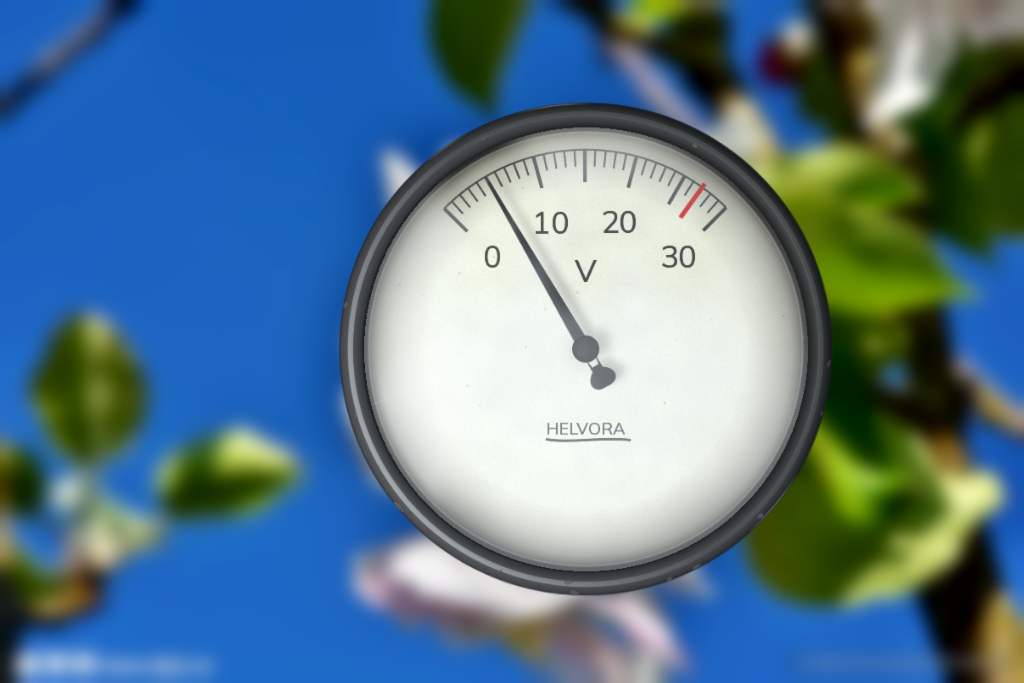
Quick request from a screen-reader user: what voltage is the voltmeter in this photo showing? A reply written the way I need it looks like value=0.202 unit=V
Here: value=5 unit=V
